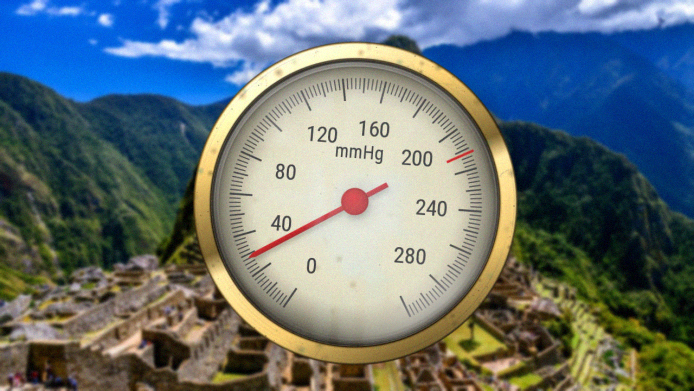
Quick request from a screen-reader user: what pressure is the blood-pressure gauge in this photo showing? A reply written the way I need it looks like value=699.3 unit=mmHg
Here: value=28 unit=mmHg
